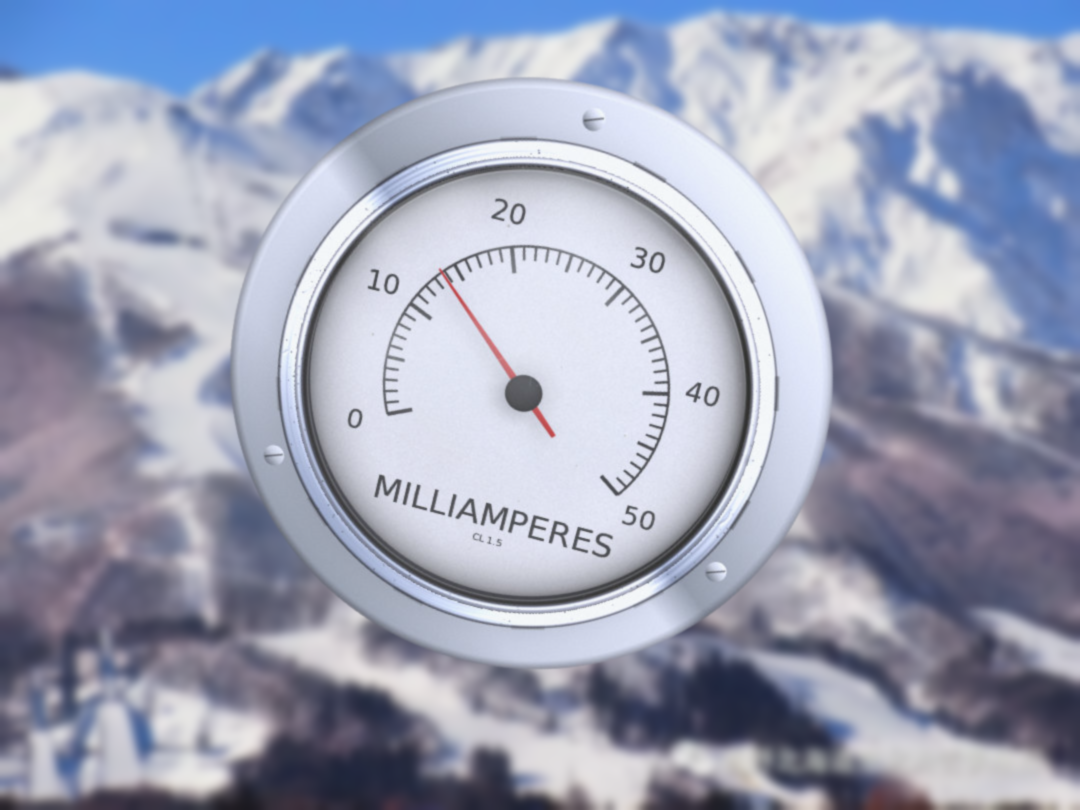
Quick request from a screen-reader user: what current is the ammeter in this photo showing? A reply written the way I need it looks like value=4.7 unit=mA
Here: value=14 unit=mA
